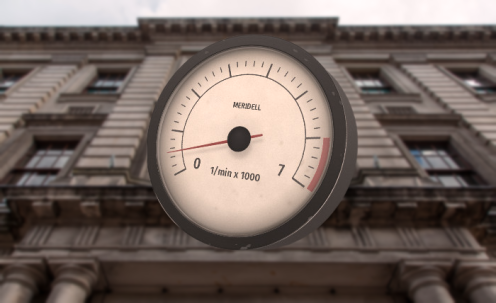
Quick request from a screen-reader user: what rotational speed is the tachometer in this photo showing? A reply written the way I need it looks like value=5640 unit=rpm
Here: value=500 unit=rpm
